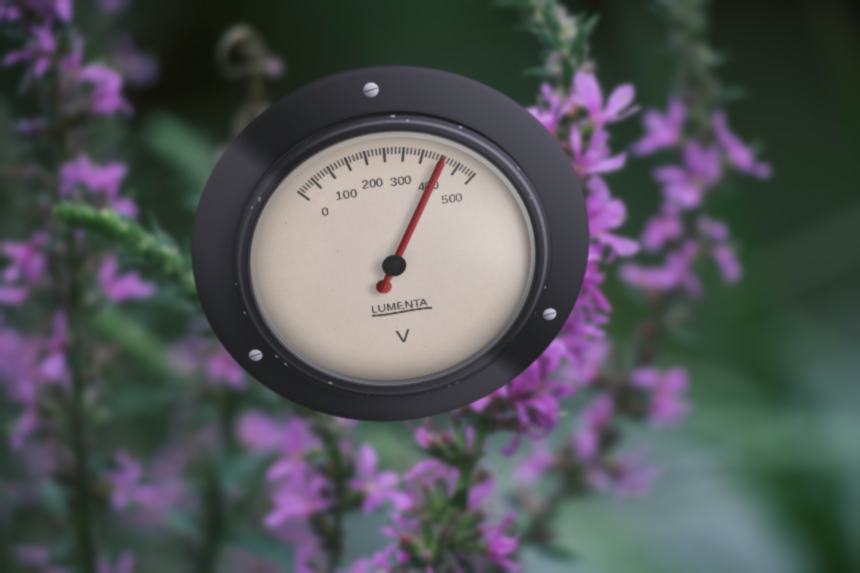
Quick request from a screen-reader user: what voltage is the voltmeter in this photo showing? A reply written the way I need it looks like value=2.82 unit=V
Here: value=400 unit=V
